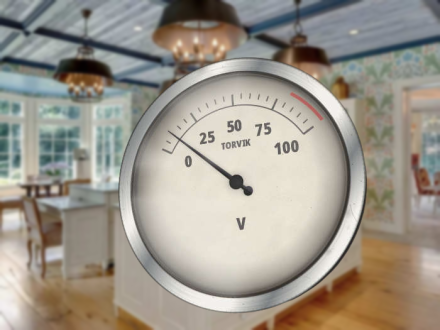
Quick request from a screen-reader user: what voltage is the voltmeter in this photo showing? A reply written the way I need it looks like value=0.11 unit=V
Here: value=10 unit=V
